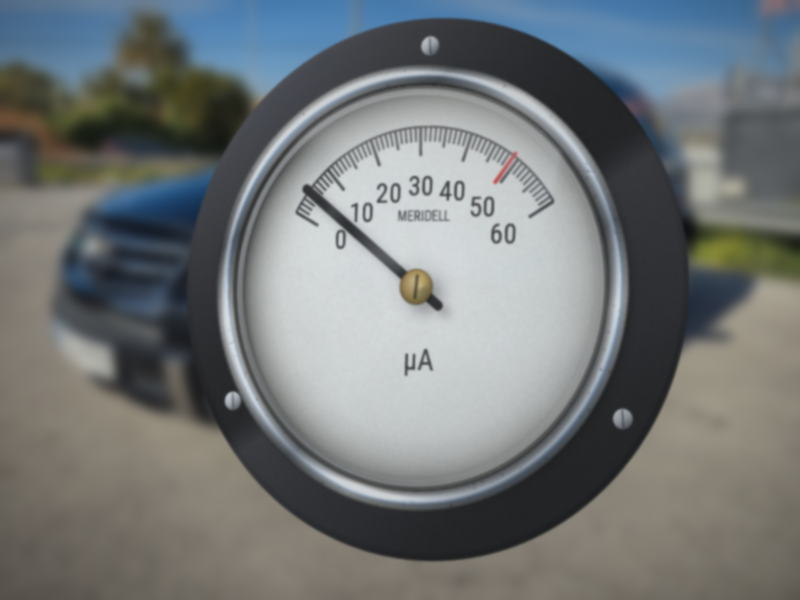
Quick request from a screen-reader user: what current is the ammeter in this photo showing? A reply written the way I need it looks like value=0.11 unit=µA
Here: value=5 unit=µA
